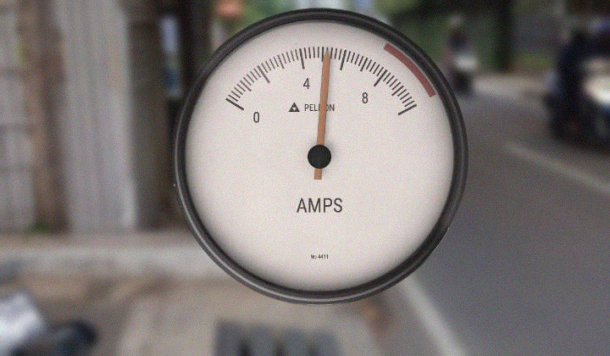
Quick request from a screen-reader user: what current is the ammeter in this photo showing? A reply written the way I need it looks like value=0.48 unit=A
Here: value=5.2 unit=A
